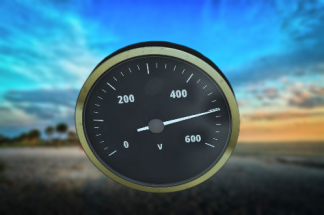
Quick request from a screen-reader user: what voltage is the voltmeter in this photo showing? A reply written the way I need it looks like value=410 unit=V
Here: value=500 unit=V
